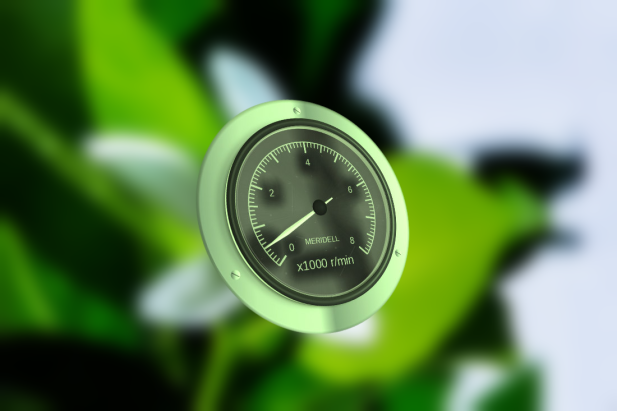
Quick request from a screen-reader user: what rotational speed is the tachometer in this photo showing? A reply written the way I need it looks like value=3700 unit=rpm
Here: value=500 unit=rpm
